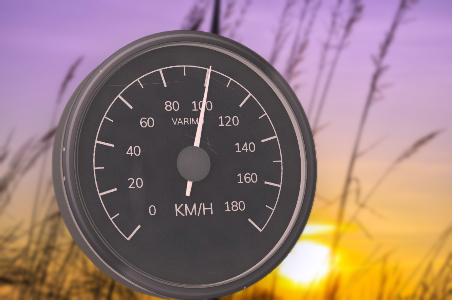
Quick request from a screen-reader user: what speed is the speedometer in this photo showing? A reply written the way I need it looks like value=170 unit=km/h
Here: value=100 unit=km/h
